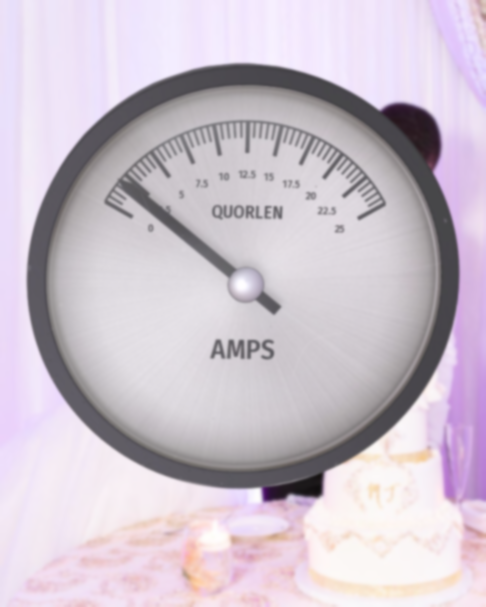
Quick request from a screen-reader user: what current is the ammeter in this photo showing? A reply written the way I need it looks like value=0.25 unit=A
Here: value=2 unit=A
